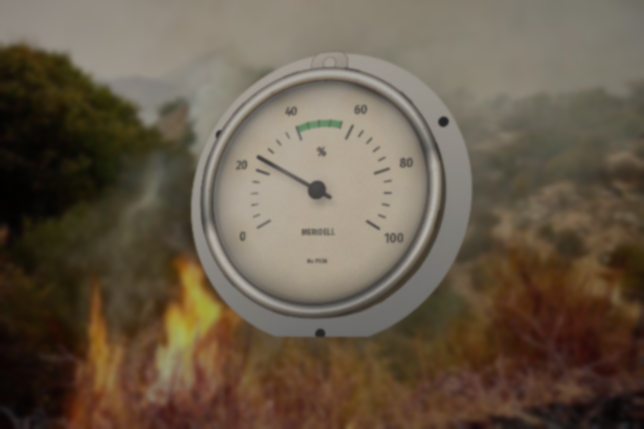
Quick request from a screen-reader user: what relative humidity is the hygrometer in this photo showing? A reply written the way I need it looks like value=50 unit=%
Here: value=24 unit=%
